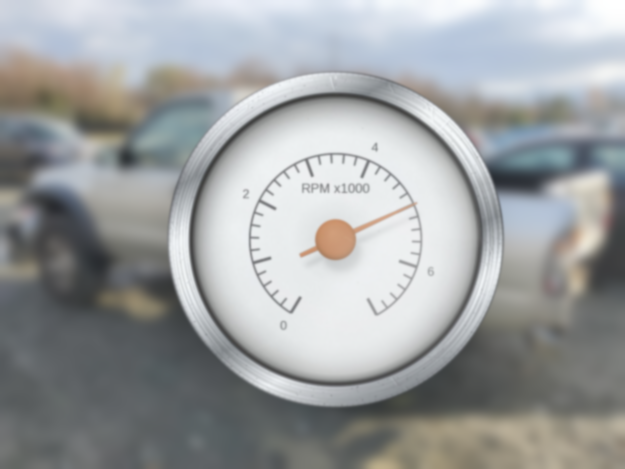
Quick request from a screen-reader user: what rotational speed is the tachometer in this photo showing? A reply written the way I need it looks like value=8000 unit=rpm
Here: value=5000 unit=rpm
